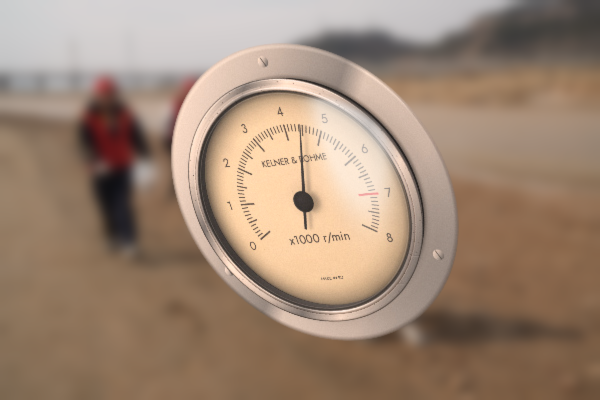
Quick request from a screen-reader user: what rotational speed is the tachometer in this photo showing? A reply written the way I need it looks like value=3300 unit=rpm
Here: value=4500 unit=rpm
